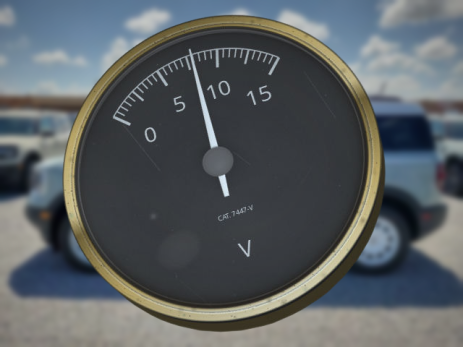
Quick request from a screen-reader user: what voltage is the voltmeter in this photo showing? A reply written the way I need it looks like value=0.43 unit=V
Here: value=8 unit=V
